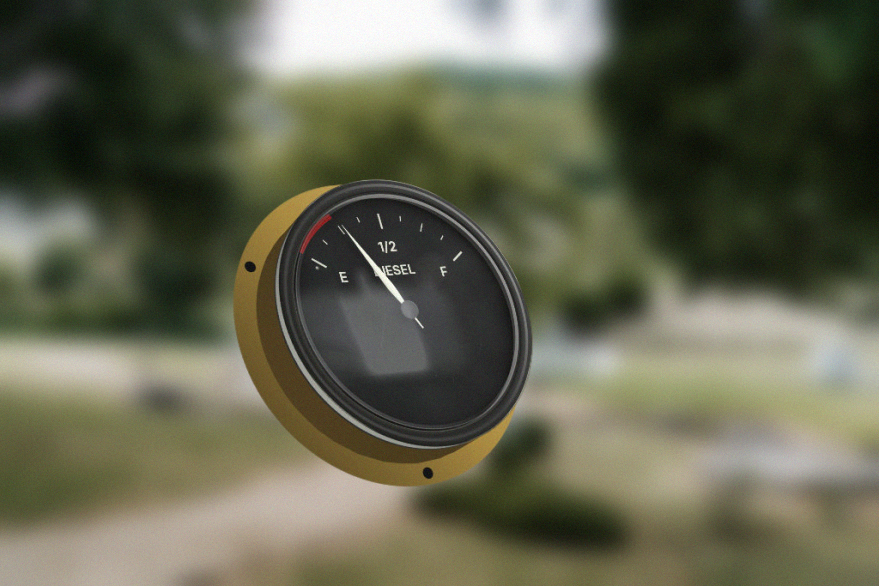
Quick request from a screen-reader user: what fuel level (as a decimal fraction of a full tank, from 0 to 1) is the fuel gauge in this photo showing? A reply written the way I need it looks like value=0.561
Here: value=0.25
